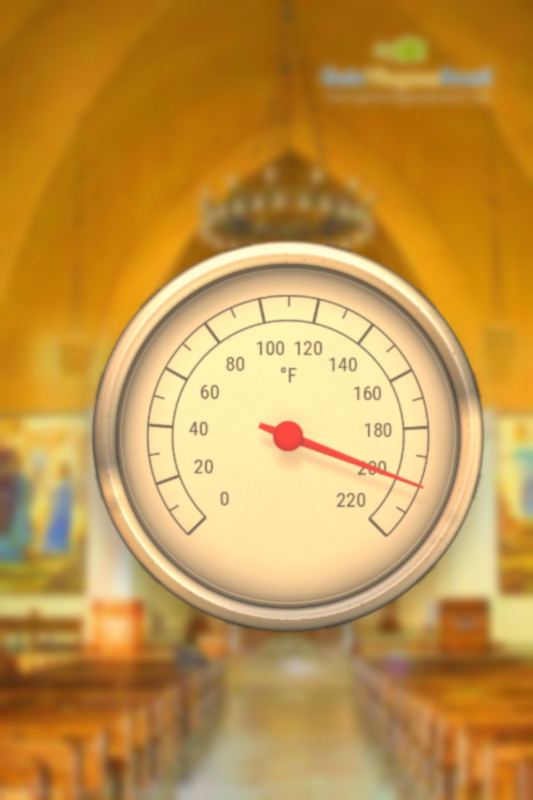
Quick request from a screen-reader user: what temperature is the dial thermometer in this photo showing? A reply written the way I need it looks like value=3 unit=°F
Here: value=200 unit=°F
